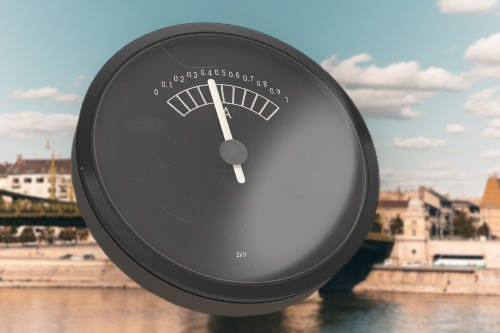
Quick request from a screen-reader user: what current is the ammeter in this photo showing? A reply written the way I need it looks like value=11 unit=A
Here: value=0.4 unit=A
